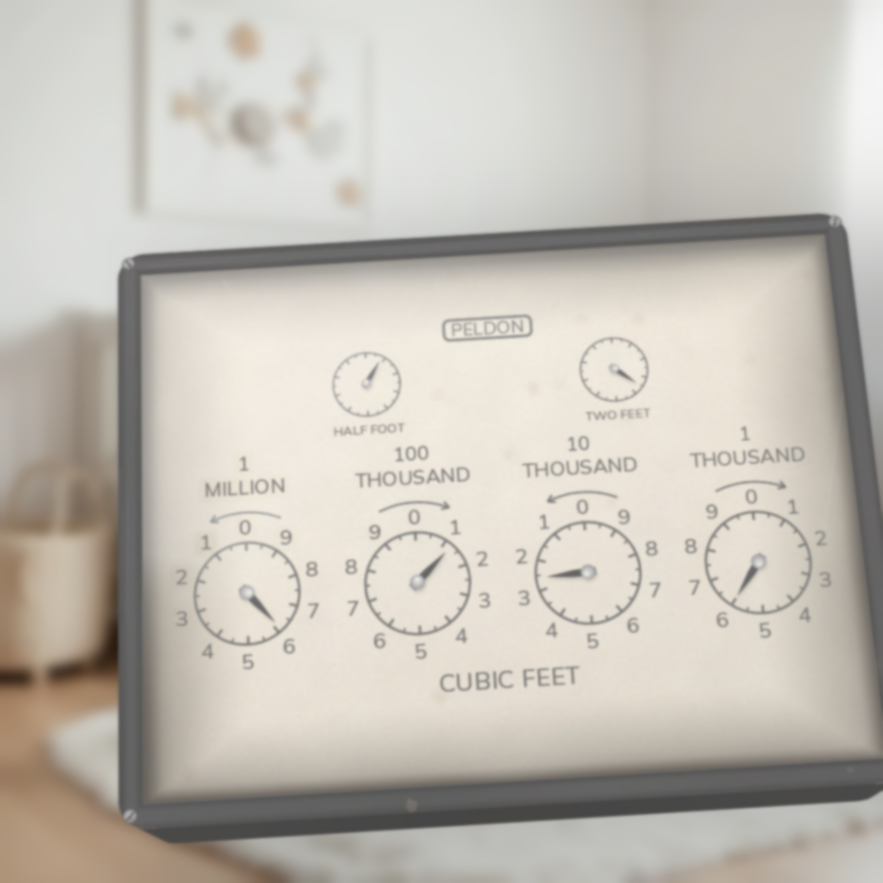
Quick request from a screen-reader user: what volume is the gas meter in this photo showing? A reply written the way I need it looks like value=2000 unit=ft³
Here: value=612600 unit=ft³
